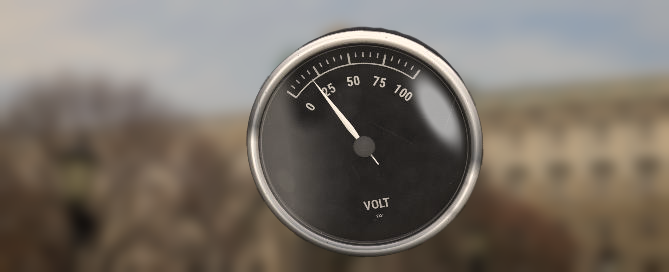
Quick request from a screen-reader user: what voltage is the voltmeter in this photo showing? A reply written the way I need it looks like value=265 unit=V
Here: value=20 unit=V
